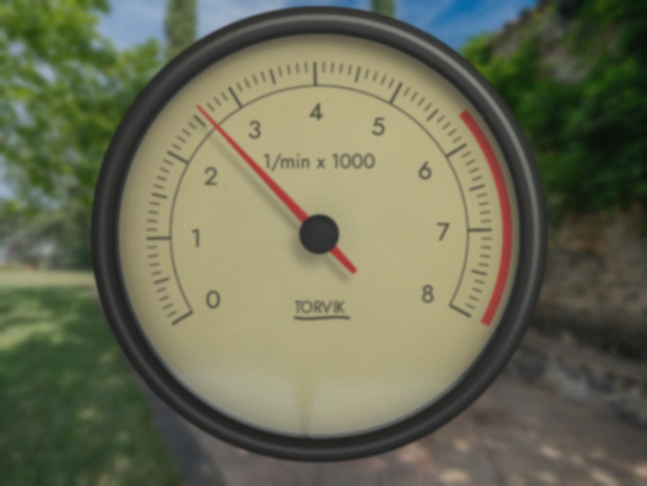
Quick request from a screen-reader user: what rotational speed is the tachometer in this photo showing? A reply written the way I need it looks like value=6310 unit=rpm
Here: value=2600 unit=rpm
